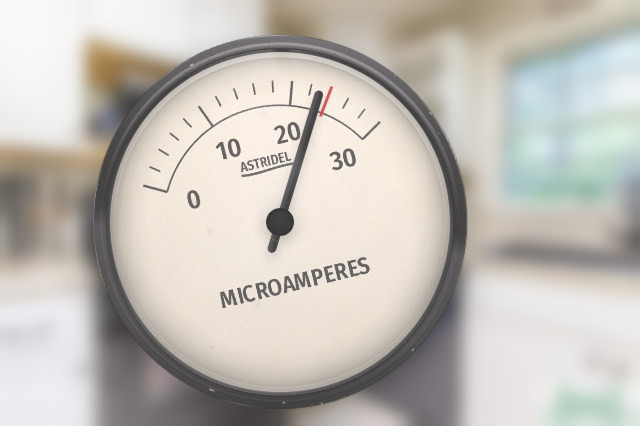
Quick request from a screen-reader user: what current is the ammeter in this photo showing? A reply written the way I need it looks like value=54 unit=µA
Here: value=23 unit=µA
